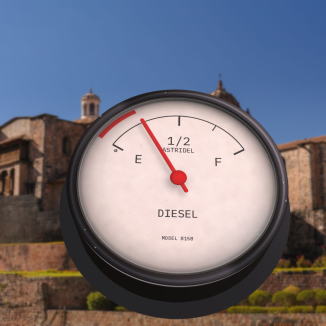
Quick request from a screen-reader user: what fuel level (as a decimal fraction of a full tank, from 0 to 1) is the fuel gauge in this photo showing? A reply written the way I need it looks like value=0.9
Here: value=0.25
